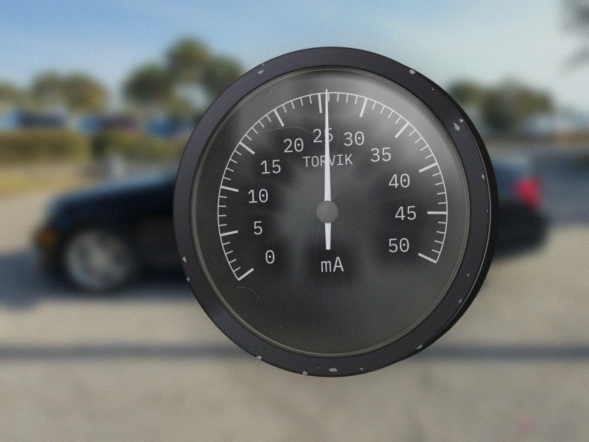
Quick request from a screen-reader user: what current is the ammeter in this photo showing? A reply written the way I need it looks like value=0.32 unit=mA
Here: value=26 unit=mA
